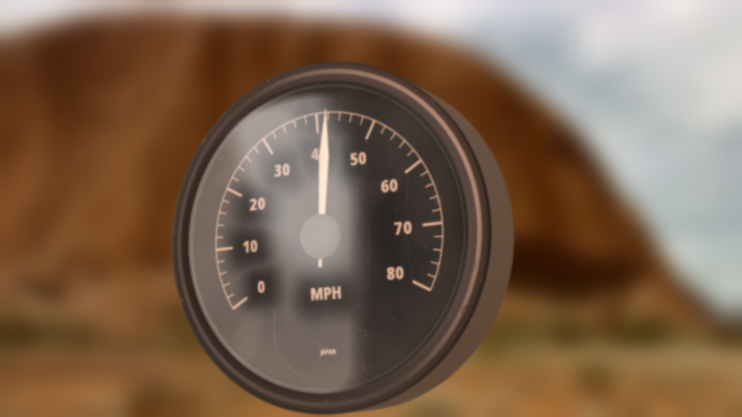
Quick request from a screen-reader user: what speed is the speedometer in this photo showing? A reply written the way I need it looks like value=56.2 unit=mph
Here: value=42 unit=mph
